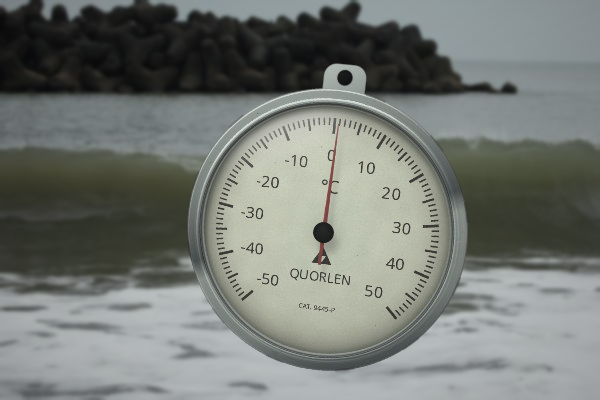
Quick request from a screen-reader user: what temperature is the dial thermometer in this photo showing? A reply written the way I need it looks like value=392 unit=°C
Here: value=1 unit=°C
